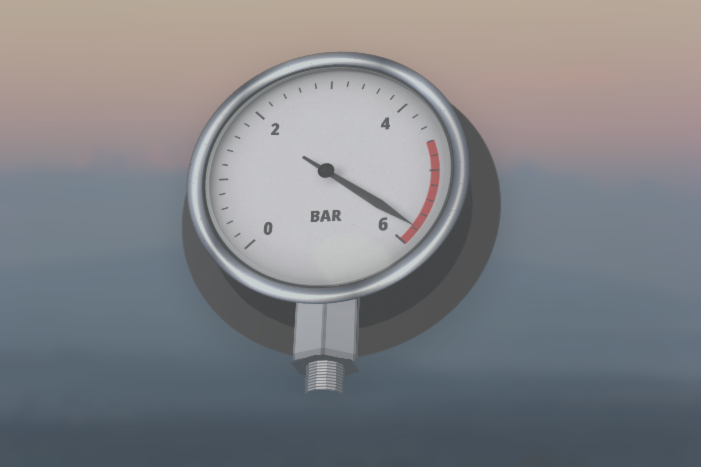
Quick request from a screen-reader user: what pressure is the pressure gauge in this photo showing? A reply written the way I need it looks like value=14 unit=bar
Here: value=5.8 unit=bar
